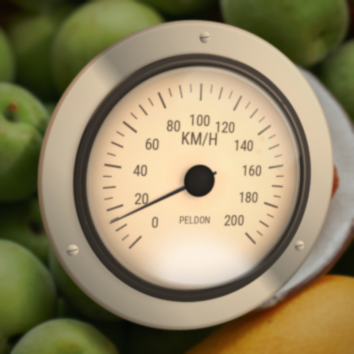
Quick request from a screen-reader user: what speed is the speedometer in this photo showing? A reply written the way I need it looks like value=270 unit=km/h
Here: value=15 unit=km/h
